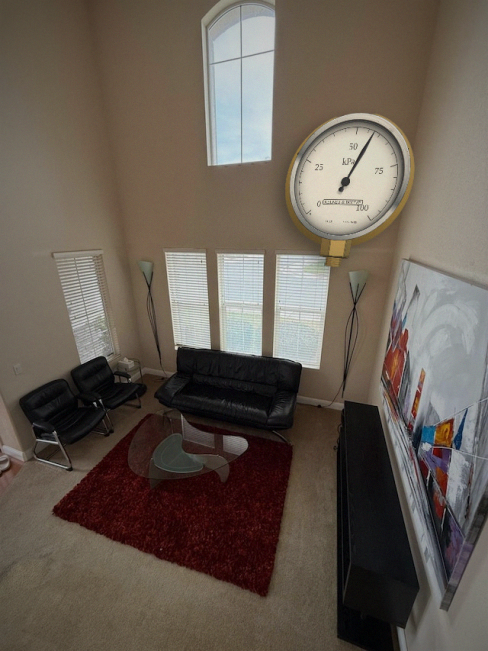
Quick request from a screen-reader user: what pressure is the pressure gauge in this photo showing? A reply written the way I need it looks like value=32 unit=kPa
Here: value=57.5 unit=kPa
